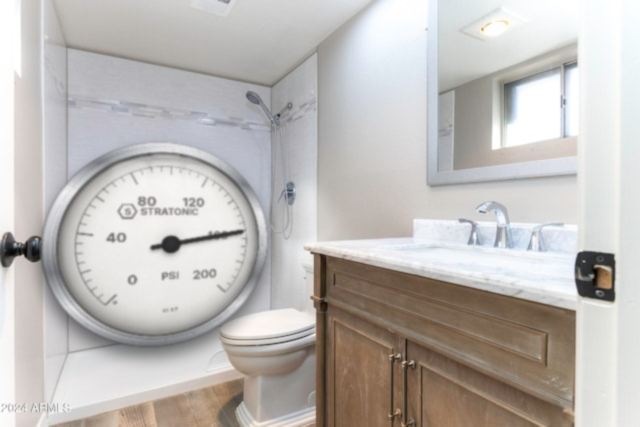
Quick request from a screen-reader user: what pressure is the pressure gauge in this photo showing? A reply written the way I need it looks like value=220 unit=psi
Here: value=160 unit=psi
